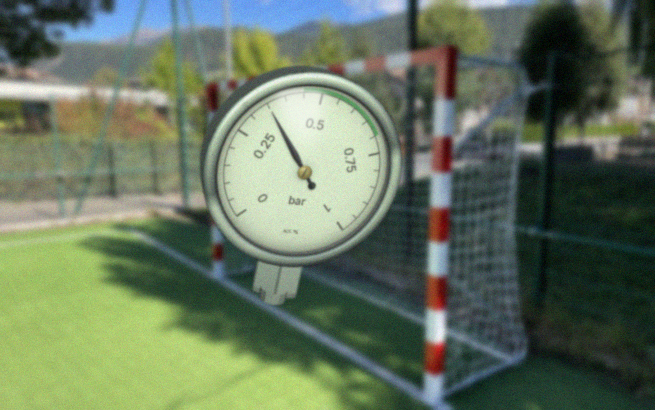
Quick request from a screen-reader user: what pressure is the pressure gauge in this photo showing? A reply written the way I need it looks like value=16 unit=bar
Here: value=0.35 unit=bar
